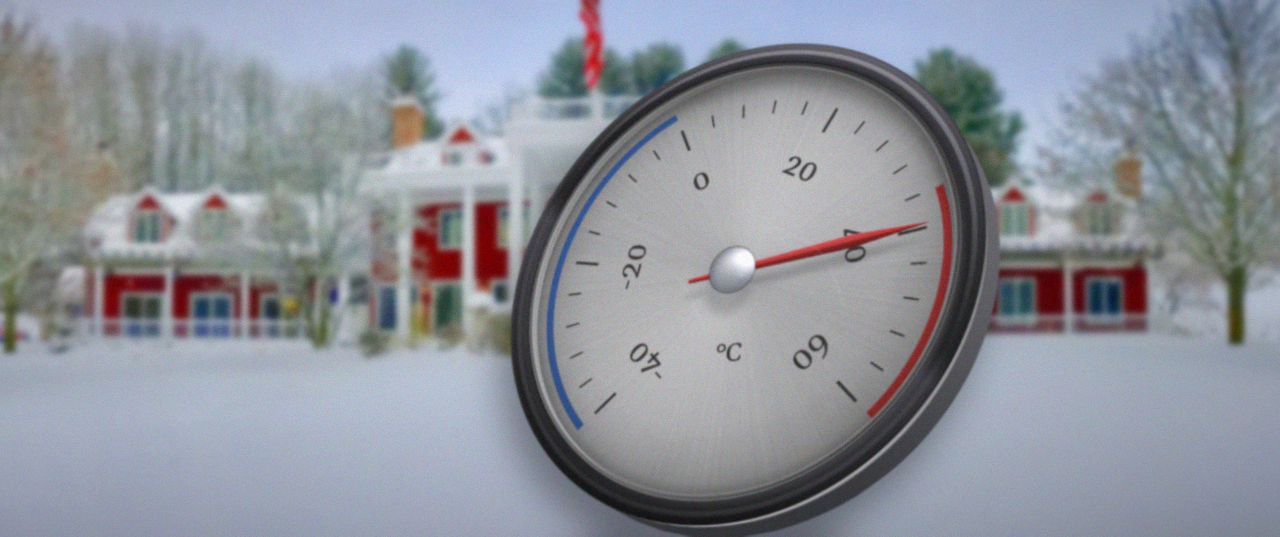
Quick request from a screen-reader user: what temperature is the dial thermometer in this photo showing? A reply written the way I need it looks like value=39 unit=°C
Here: value=40 unit=°C
